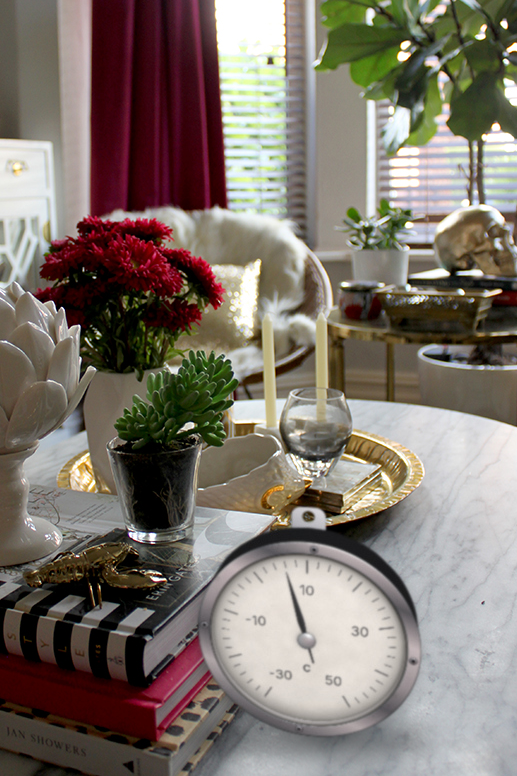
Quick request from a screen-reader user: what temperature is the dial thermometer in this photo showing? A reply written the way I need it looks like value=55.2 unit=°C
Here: value=6 unit=°C
